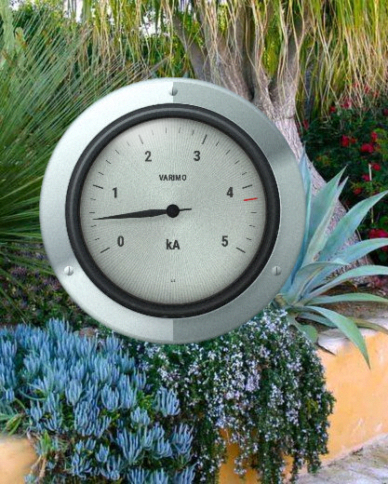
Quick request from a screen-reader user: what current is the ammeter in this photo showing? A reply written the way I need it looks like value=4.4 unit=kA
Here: value=0.5 unit=kA
